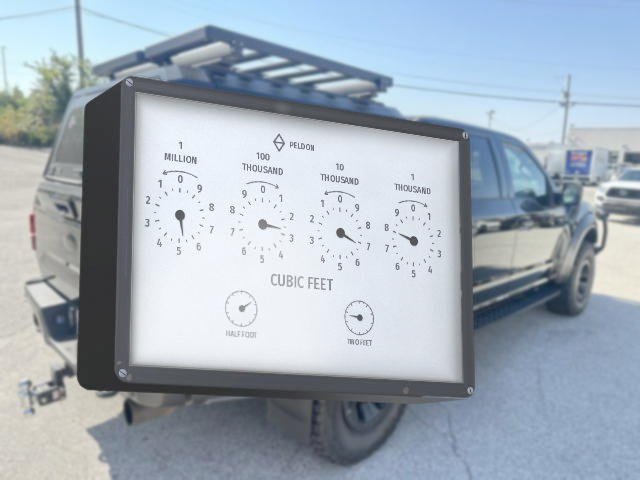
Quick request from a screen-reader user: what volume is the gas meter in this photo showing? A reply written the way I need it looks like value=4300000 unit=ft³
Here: value=526800 unit=ft³
